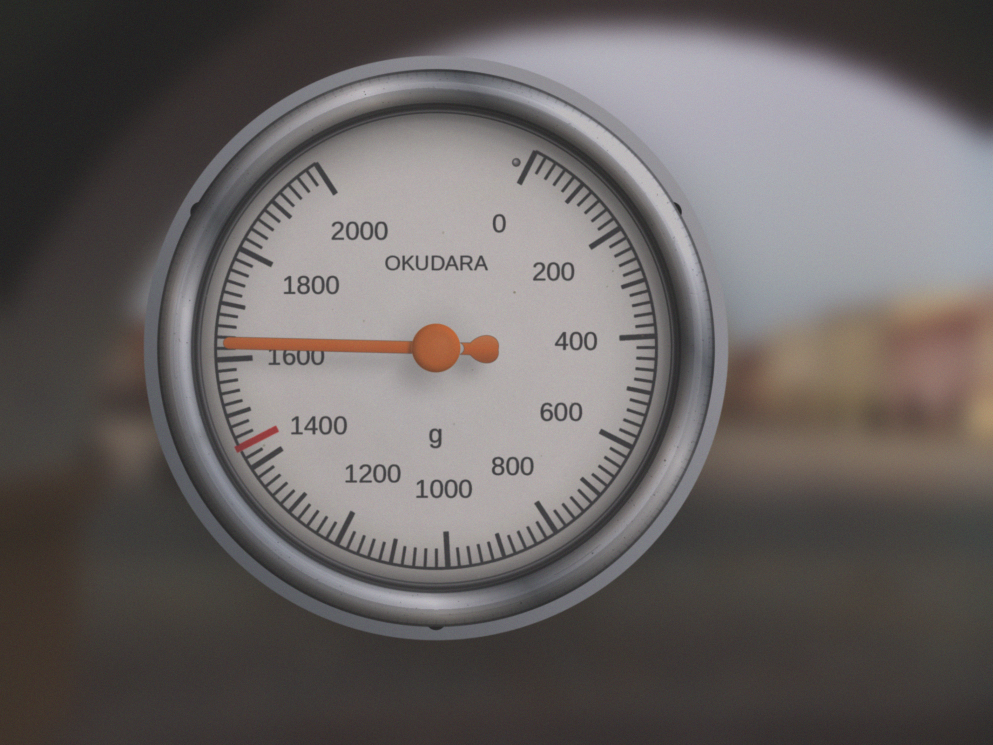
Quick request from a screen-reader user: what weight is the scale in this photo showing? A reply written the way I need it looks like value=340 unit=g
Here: value=1630 unit=g
